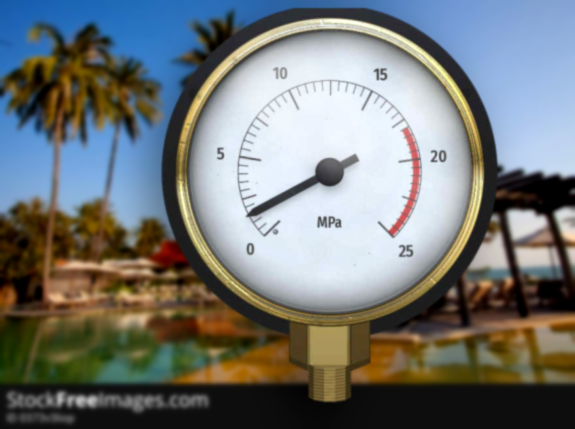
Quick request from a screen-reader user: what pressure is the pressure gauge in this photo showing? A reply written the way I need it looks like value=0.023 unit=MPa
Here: value=1.5 unit=MPa
